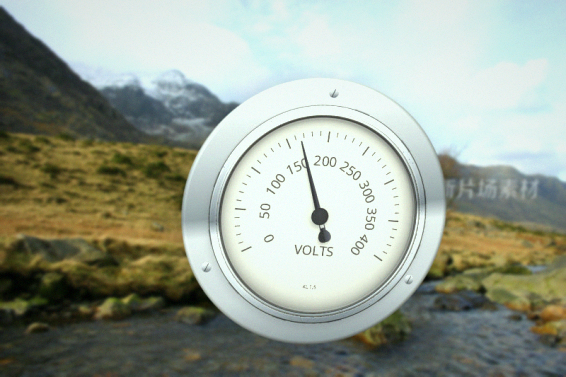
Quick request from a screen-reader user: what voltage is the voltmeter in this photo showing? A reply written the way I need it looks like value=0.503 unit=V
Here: value=165 unit=V
